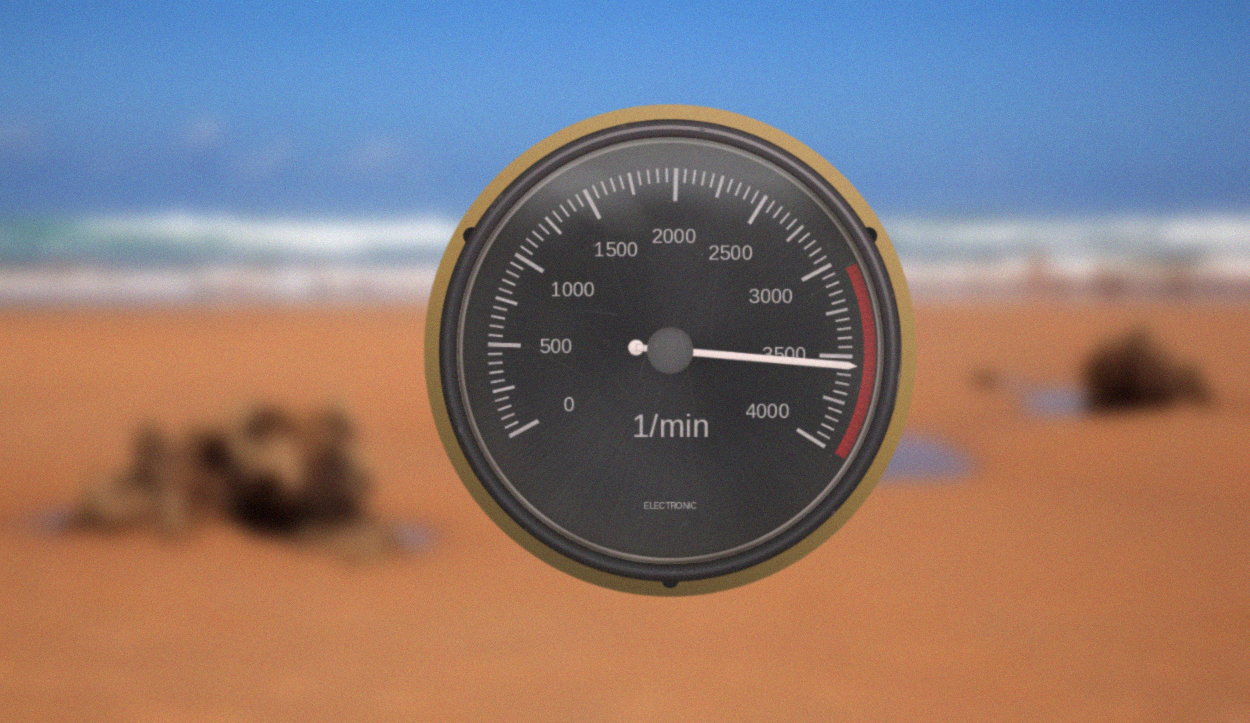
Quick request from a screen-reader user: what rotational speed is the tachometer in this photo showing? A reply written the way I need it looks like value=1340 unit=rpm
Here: value=3550 unit=rpm
